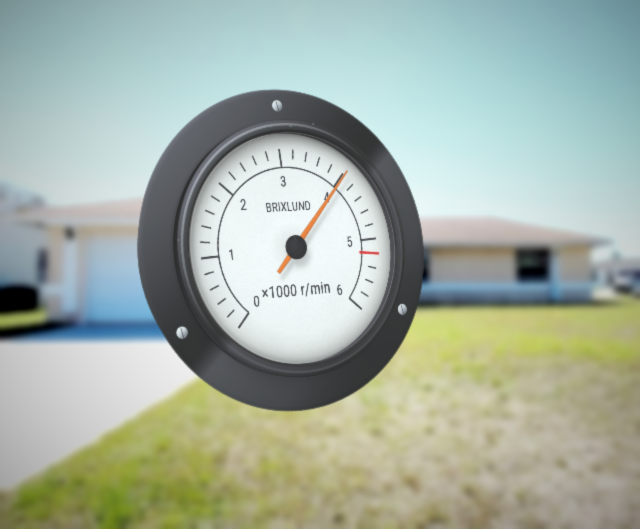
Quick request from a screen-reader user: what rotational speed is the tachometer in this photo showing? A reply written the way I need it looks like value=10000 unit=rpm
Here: value=4000 unit=rpm
